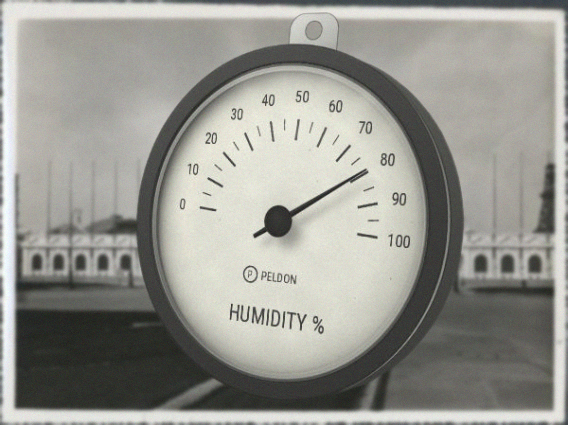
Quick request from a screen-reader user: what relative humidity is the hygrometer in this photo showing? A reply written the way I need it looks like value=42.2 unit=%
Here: value=80 unit=%
